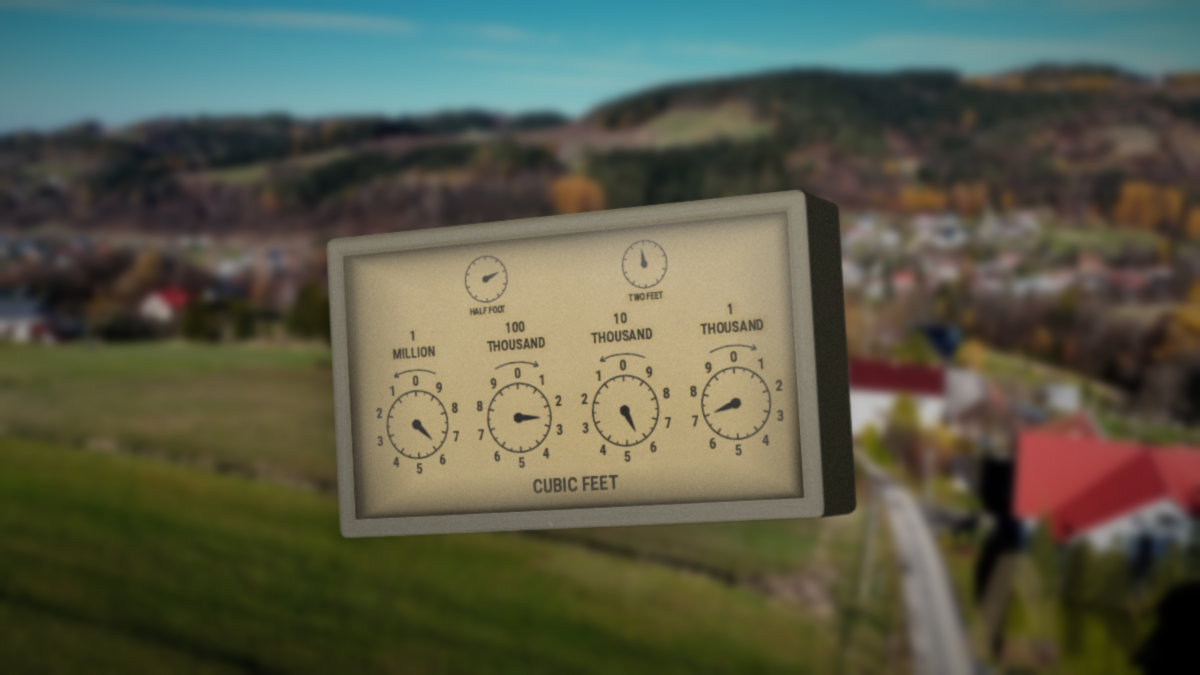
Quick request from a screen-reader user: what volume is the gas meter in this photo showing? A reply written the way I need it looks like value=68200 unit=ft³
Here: value=625700 unit=ft³
